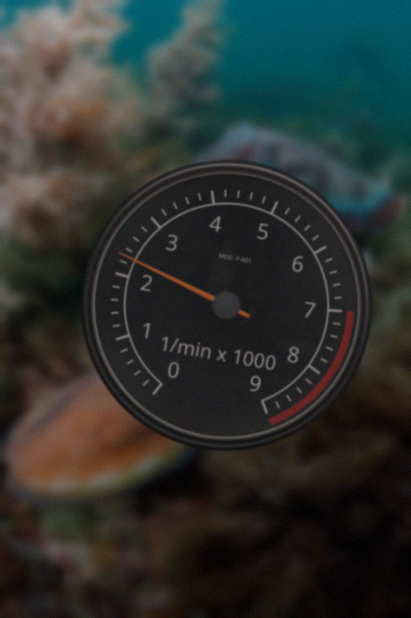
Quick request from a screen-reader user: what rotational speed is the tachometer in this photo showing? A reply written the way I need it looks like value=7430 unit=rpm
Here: value=2300 unit=rpm
